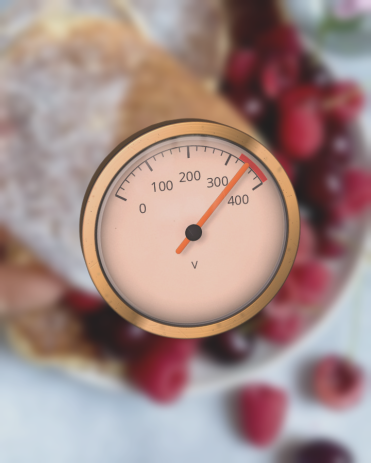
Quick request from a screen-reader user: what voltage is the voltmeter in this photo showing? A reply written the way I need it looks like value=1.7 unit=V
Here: value=340 unit=V
